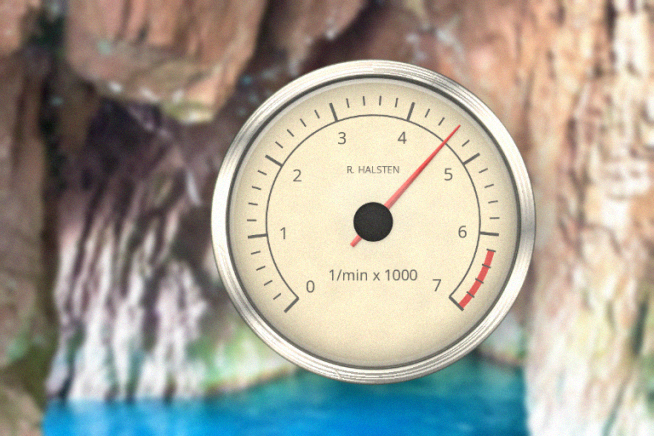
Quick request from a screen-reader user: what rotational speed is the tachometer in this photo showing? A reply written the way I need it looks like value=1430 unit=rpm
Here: value=4600 unit=rpm
